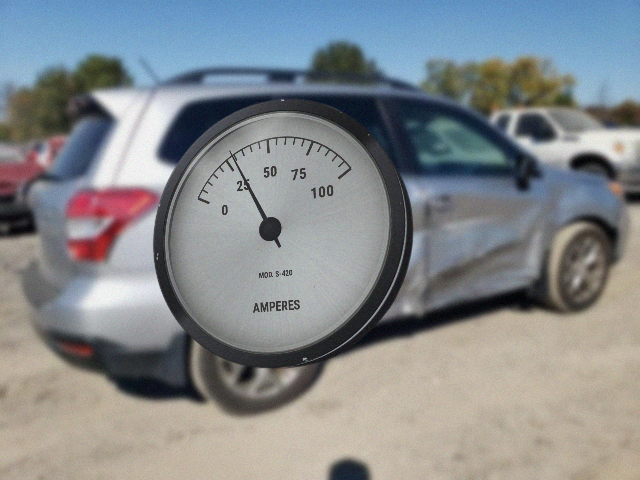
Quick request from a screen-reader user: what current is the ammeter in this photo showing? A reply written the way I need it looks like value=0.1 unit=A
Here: value=30 unit=A
